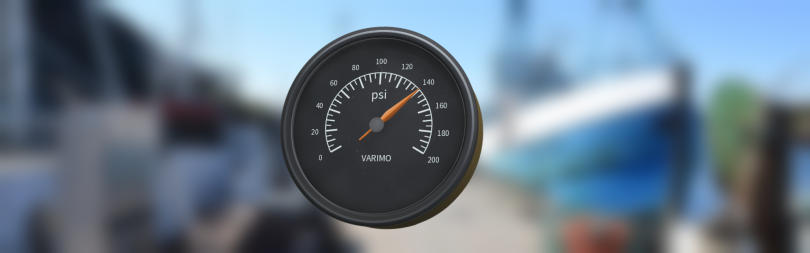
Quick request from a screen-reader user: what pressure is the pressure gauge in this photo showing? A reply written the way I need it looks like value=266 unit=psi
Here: value=140 unit=psi
